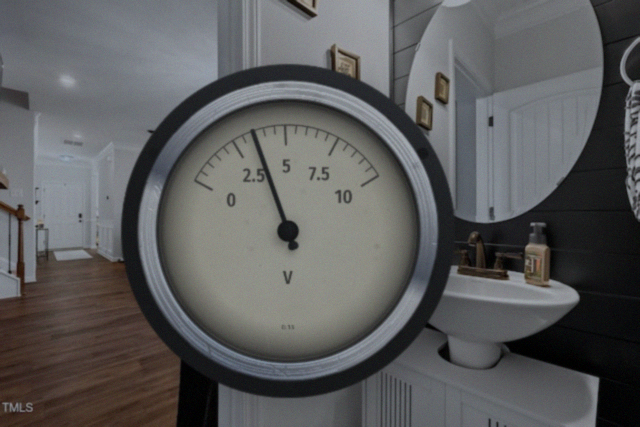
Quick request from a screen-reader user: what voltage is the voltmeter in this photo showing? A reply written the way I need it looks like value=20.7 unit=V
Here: value=3.5 unit=V
